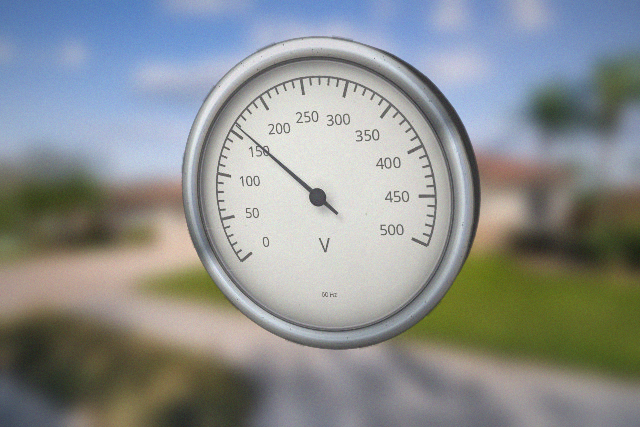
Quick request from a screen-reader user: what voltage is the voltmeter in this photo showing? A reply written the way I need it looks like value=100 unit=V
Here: value=160 unit=V
